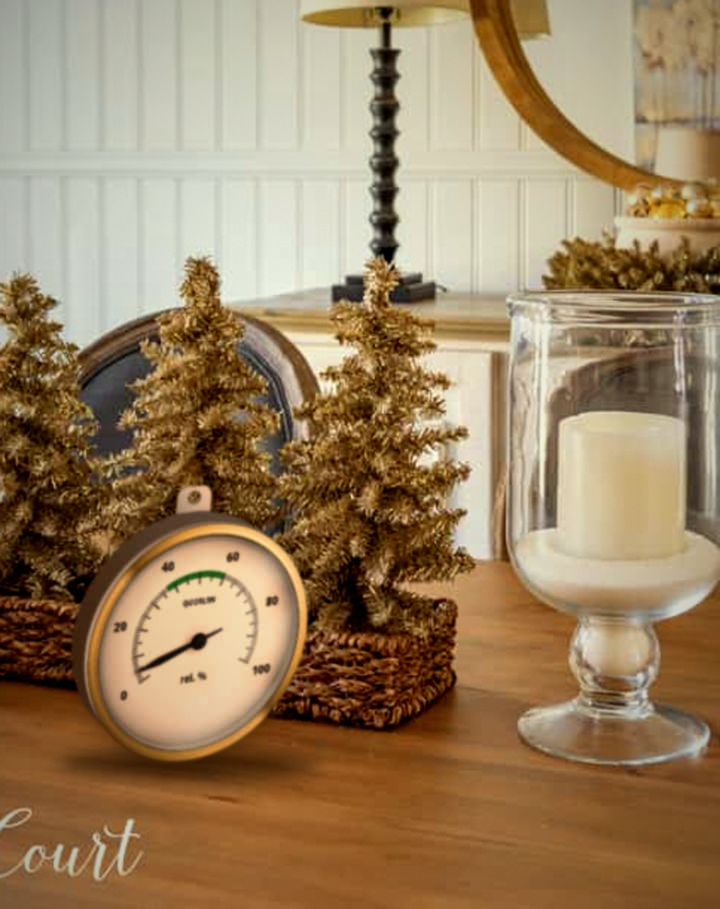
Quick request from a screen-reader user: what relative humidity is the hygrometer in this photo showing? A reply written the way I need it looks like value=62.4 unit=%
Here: value=5 unit=%
